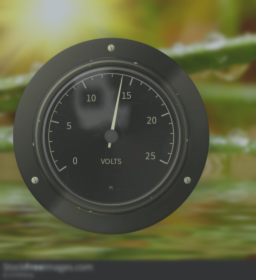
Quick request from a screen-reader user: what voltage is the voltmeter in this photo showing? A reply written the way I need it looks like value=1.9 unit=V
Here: value=14 unit=V
